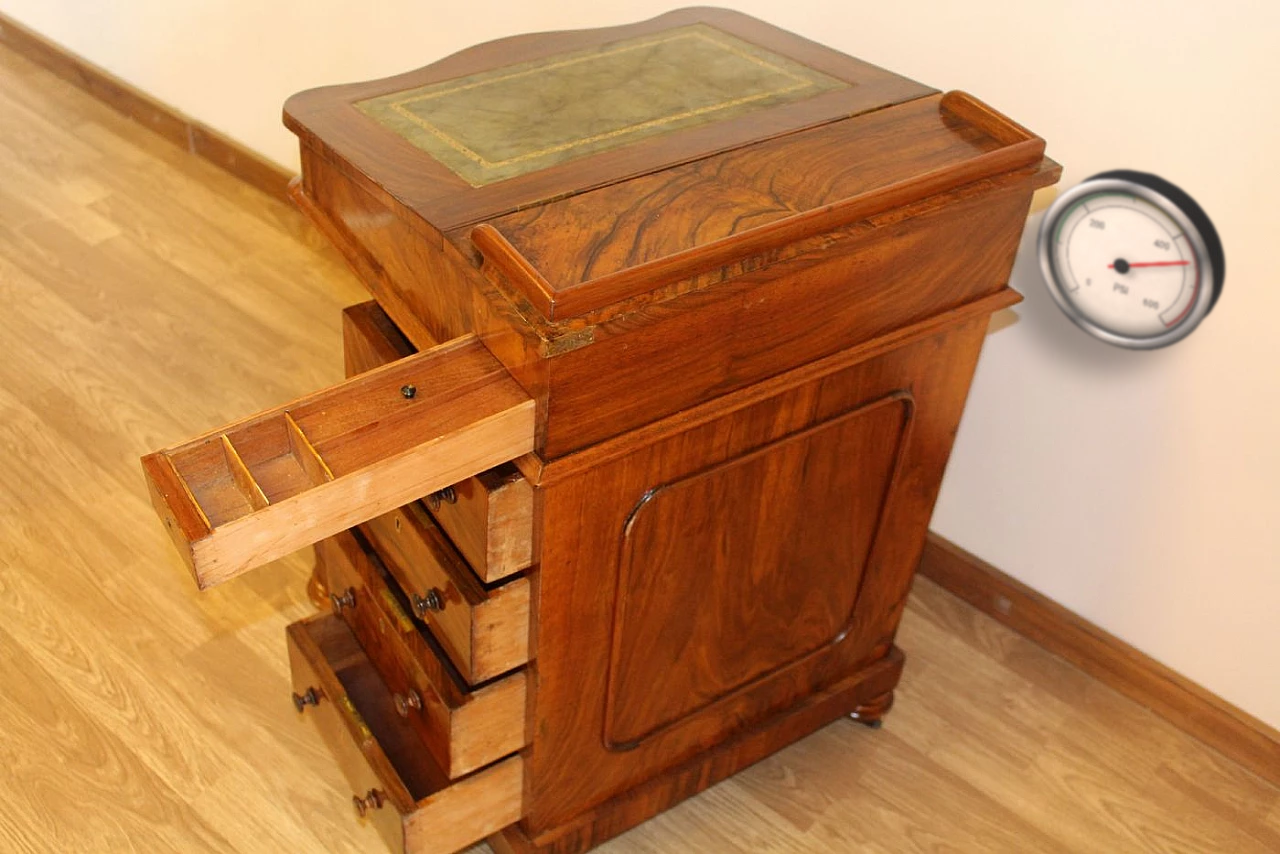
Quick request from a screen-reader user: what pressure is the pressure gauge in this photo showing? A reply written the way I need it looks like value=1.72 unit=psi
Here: value=450 unit=psi
